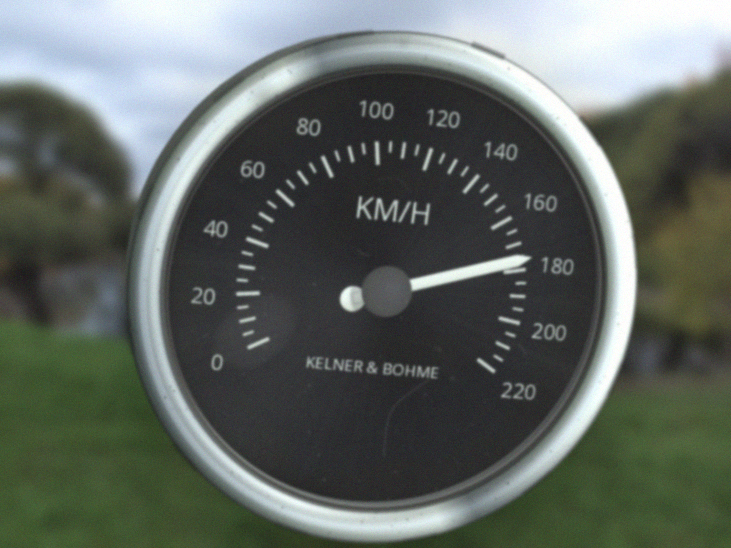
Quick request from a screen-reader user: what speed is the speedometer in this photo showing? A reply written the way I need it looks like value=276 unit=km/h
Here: value=175 unit=km/h
